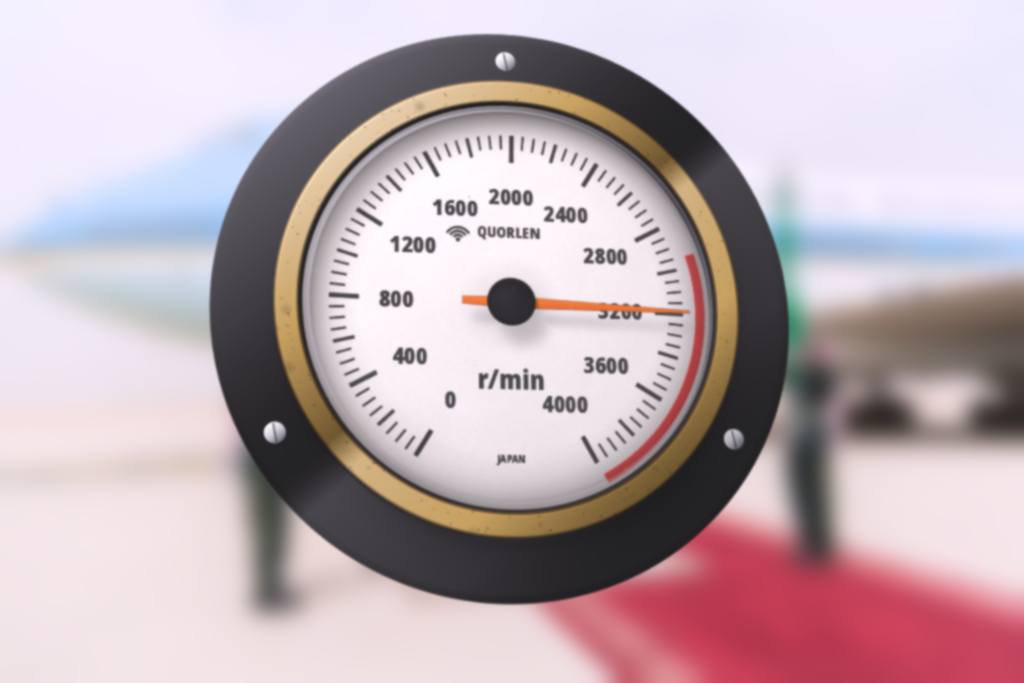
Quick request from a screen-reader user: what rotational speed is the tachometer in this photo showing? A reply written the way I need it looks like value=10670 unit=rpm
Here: value=3200 unit=rpm
